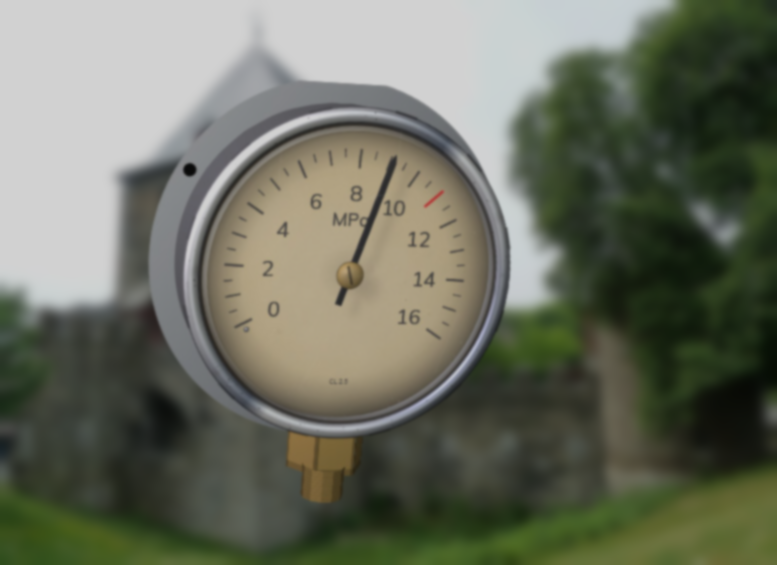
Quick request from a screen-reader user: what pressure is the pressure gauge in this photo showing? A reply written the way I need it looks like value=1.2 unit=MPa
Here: value=9 unit=MPa
